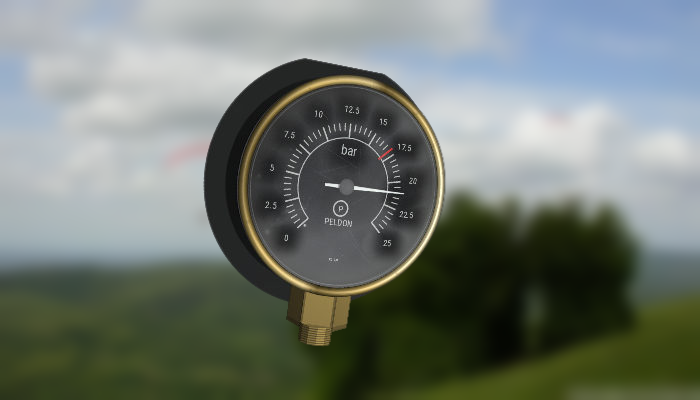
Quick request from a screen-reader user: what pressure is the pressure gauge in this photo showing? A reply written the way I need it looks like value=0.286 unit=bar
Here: value=21 unit=bar
